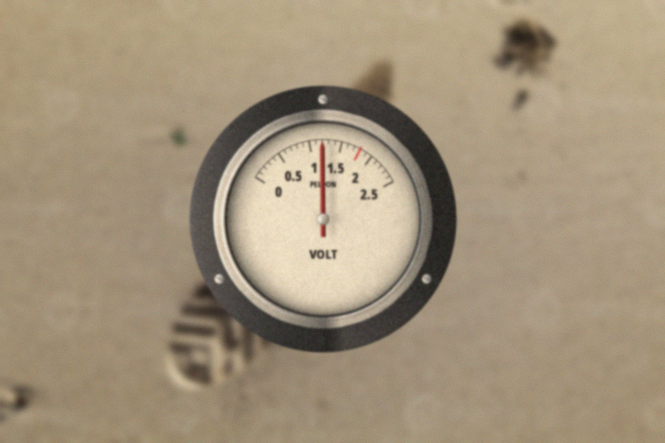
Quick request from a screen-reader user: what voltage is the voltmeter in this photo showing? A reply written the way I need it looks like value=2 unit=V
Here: value=1.2 unit=V
